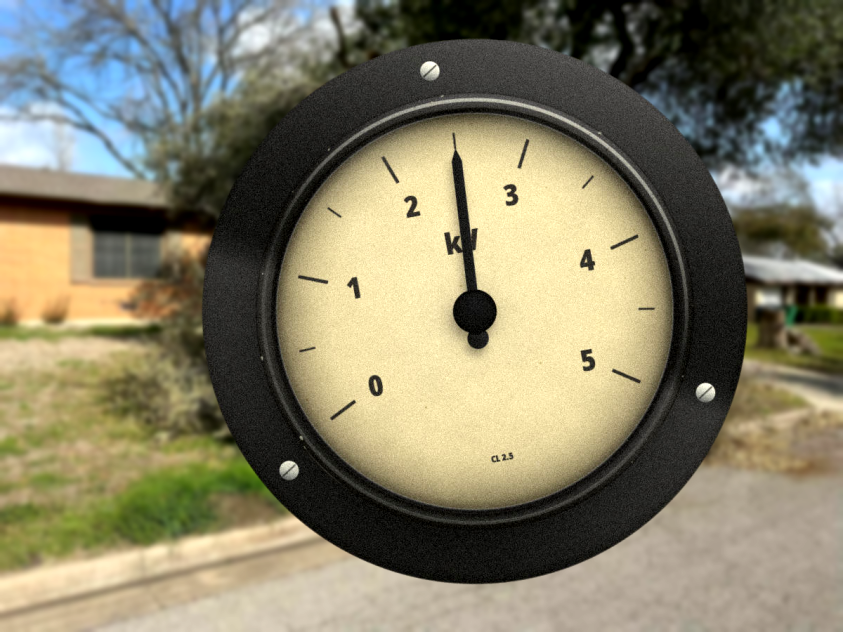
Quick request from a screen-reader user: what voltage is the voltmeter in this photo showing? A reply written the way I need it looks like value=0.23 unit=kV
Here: value=2.5 unit=kV
